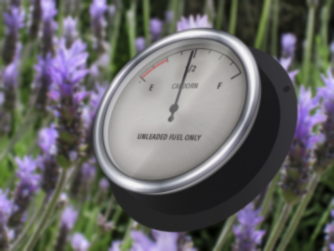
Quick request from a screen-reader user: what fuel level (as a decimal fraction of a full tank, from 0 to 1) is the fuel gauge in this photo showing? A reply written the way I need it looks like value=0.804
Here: value=0.5
